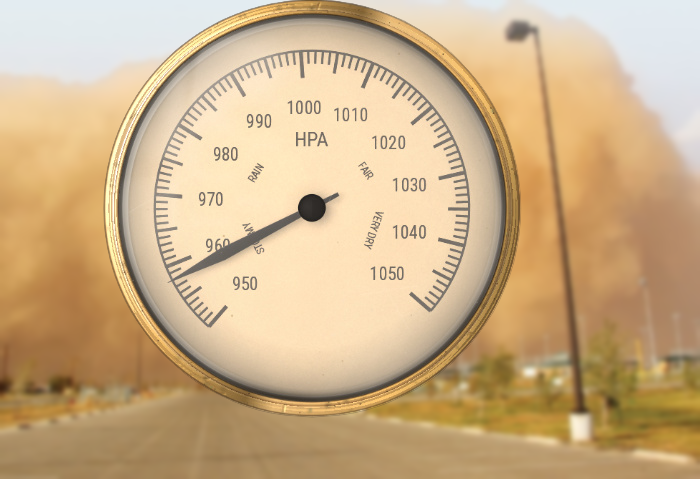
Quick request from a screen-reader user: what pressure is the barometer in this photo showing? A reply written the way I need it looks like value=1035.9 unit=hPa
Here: value=958 unit=hPa
